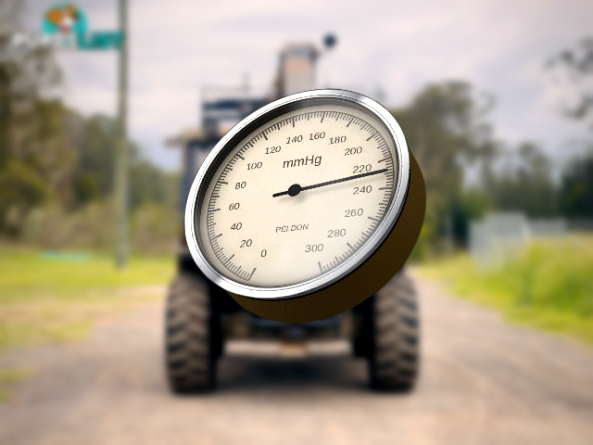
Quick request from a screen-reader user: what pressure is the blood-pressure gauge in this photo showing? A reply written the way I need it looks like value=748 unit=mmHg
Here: value=230 unit=mmHg
